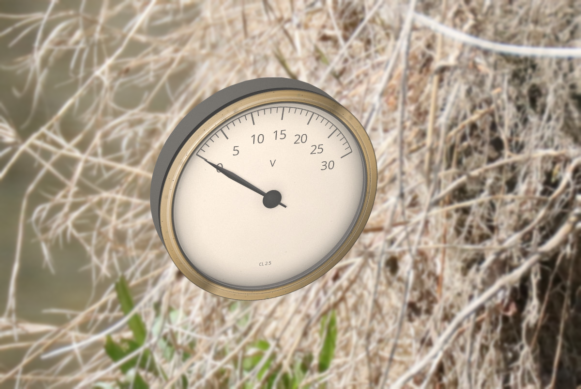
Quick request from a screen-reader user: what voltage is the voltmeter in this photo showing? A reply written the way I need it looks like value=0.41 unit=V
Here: value=0 unit=V
